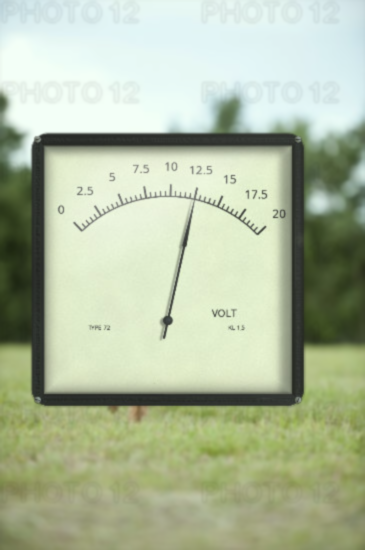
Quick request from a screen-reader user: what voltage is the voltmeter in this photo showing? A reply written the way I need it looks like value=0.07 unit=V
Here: value=12.5 unit=V
